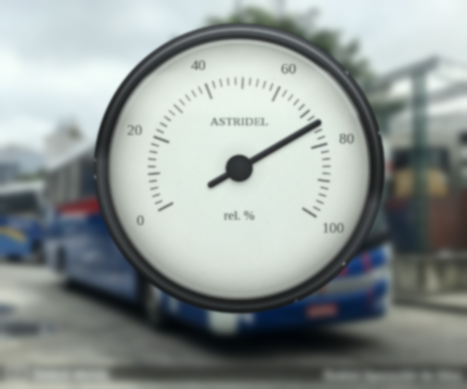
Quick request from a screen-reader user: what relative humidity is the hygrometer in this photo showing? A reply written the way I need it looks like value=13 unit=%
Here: value=74 unit=%
